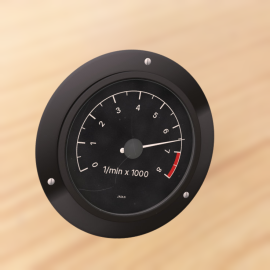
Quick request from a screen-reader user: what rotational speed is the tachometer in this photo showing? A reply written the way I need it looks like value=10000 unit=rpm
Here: value=6500 unit=rpm
